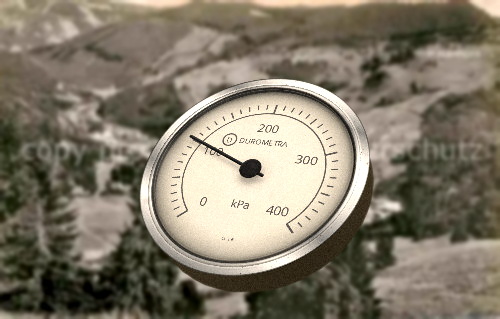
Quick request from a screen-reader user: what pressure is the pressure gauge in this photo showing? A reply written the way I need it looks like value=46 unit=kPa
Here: value=100 unit=kPa
